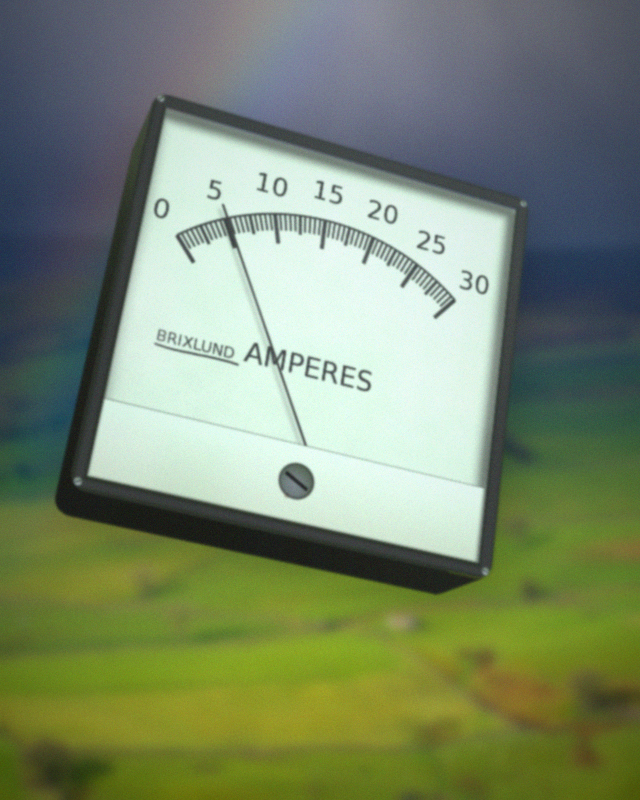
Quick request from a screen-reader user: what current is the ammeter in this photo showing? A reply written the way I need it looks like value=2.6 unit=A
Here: value=5 unit=A
